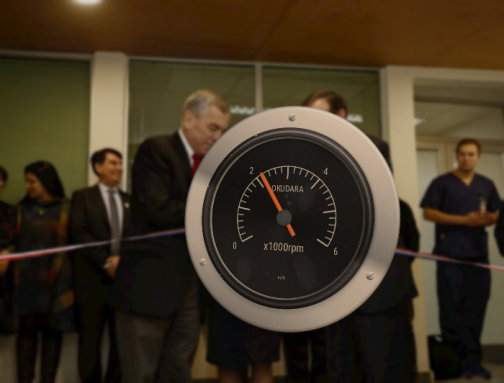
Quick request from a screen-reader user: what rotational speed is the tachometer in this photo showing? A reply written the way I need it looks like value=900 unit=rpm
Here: value=2200 unit=rpm
